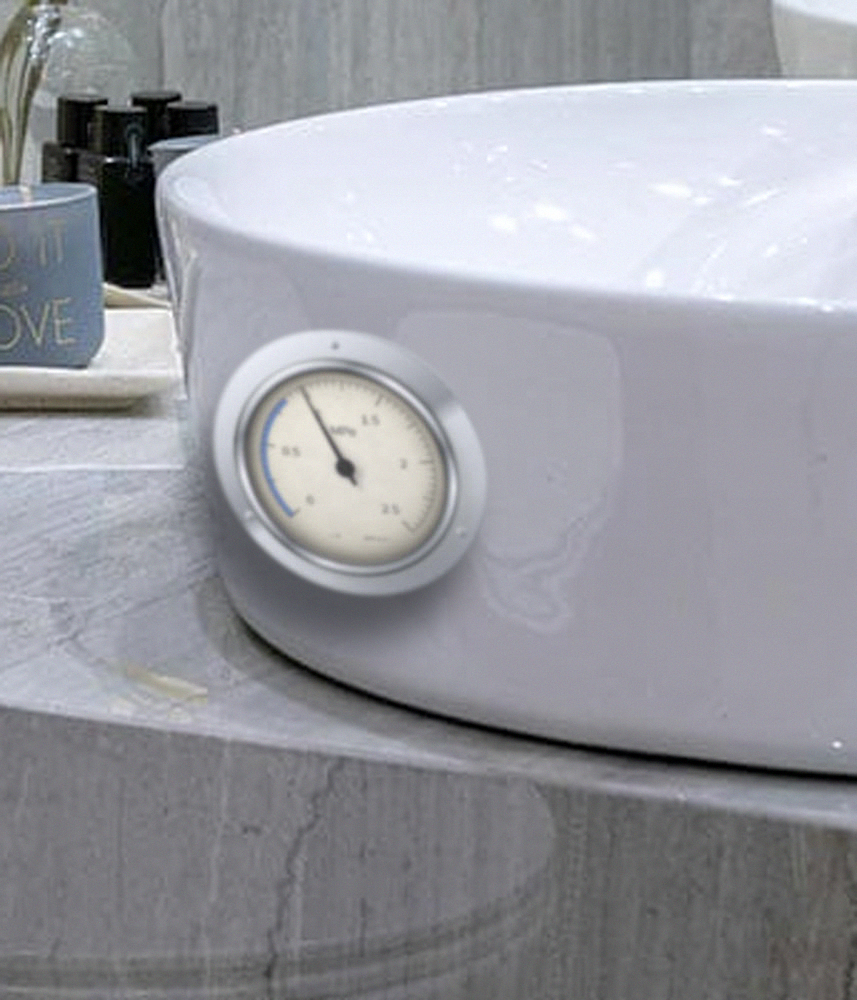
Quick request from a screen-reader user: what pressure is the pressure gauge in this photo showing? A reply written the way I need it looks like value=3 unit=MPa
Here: value=1 unit=MPa
